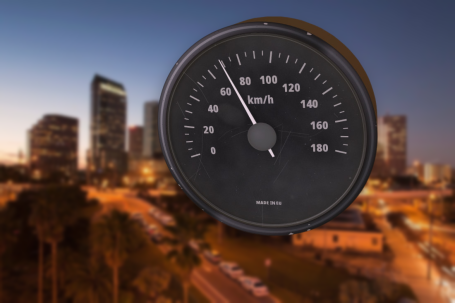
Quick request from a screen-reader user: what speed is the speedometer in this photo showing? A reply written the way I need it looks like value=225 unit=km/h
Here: value=70 unit=km/h
